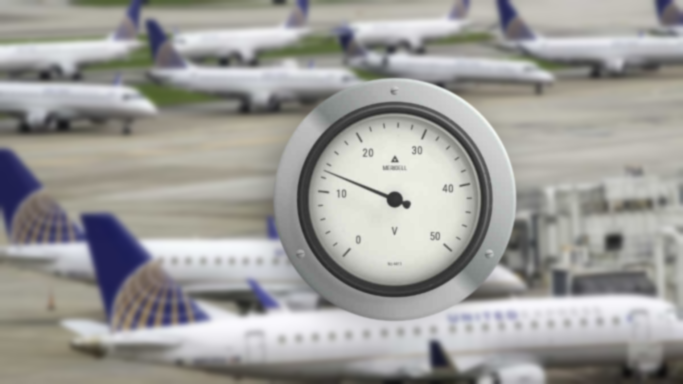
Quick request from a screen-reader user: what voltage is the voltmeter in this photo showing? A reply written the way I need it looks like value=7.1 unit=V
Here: value=13 unit=V
